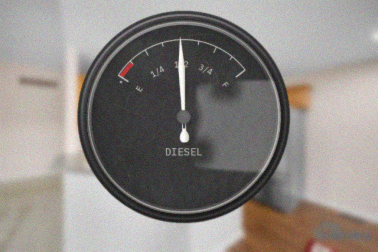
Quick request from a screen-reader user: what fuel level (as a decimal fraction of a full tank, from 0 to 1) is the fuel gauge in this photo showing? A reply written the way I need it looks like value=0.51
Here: value=0.5
